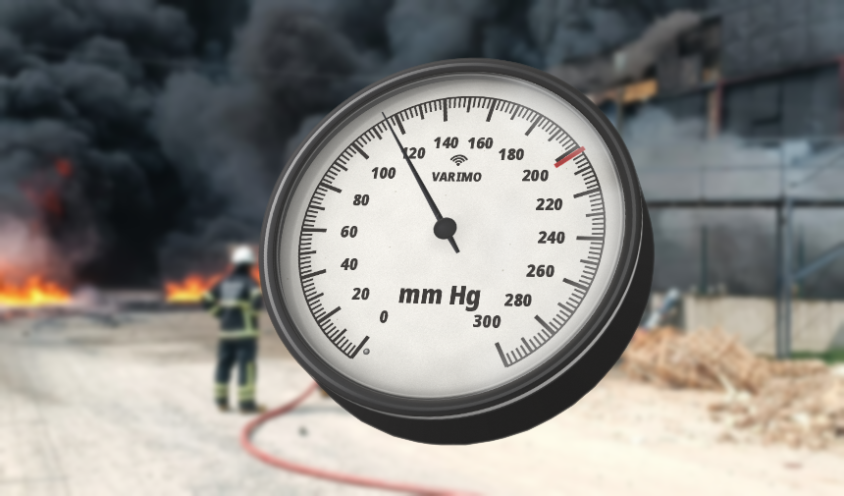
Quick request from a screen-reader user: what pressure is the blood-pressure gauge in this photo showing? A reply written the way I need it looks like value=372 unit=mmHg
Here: value=116 unit=mmHg
